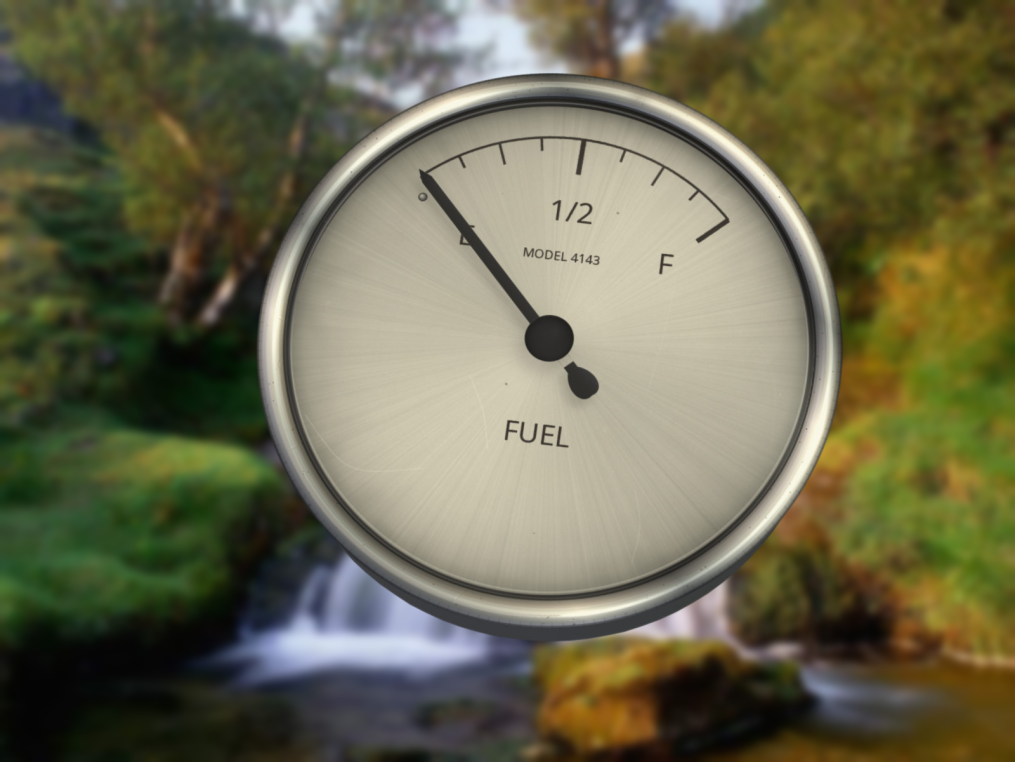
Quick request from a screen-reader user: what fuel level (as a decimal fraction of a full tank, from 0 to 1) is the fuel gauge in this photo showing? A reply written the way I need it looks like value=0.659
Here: value=0
